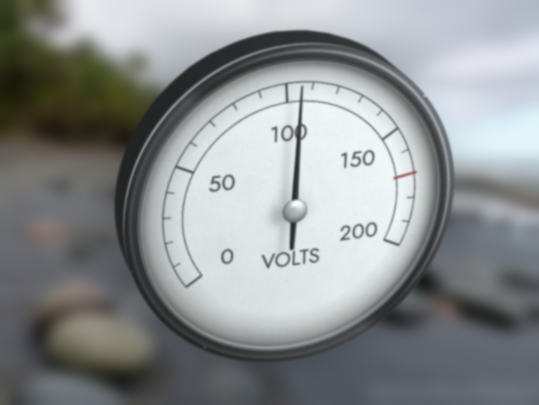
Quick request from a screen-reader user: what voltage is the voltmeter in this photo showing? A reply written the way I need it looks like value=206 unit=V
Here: value=105 unit=V
